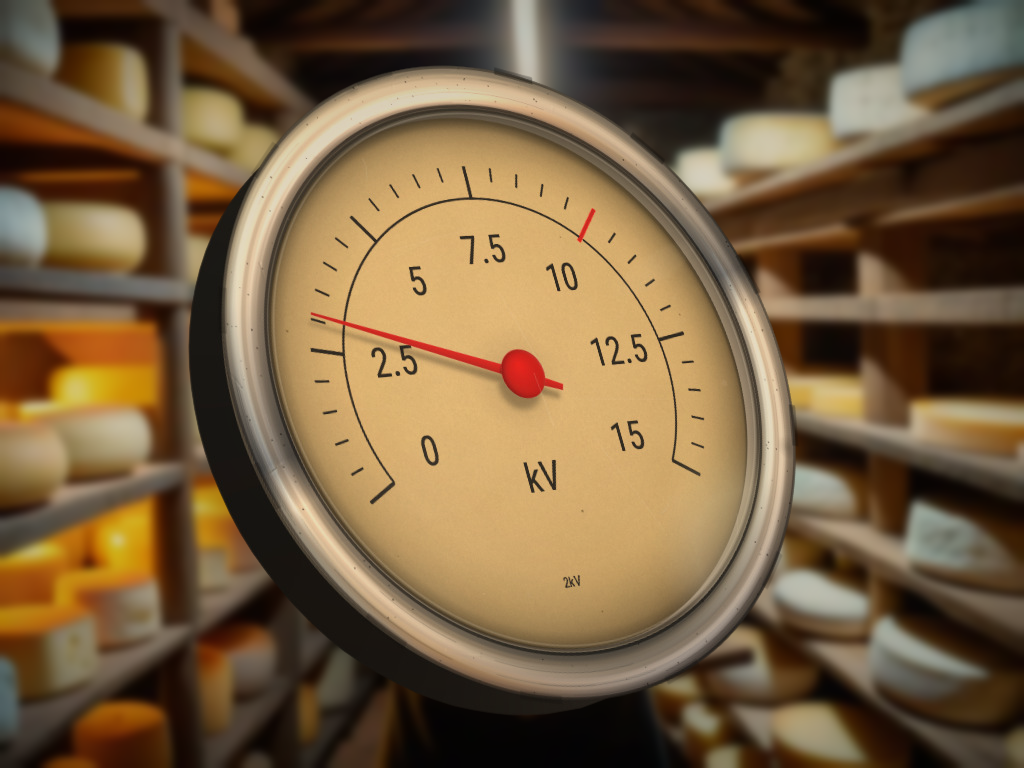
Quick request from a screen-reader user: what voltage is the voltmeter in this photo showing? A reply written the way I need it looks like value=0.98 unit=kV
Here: value=3 unit=kV
